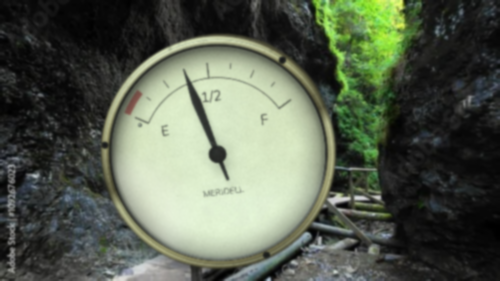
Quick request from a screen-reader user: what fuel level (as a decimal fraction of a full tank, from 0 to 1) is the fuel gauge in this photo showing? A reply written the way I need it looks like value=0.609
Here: value=0.375
